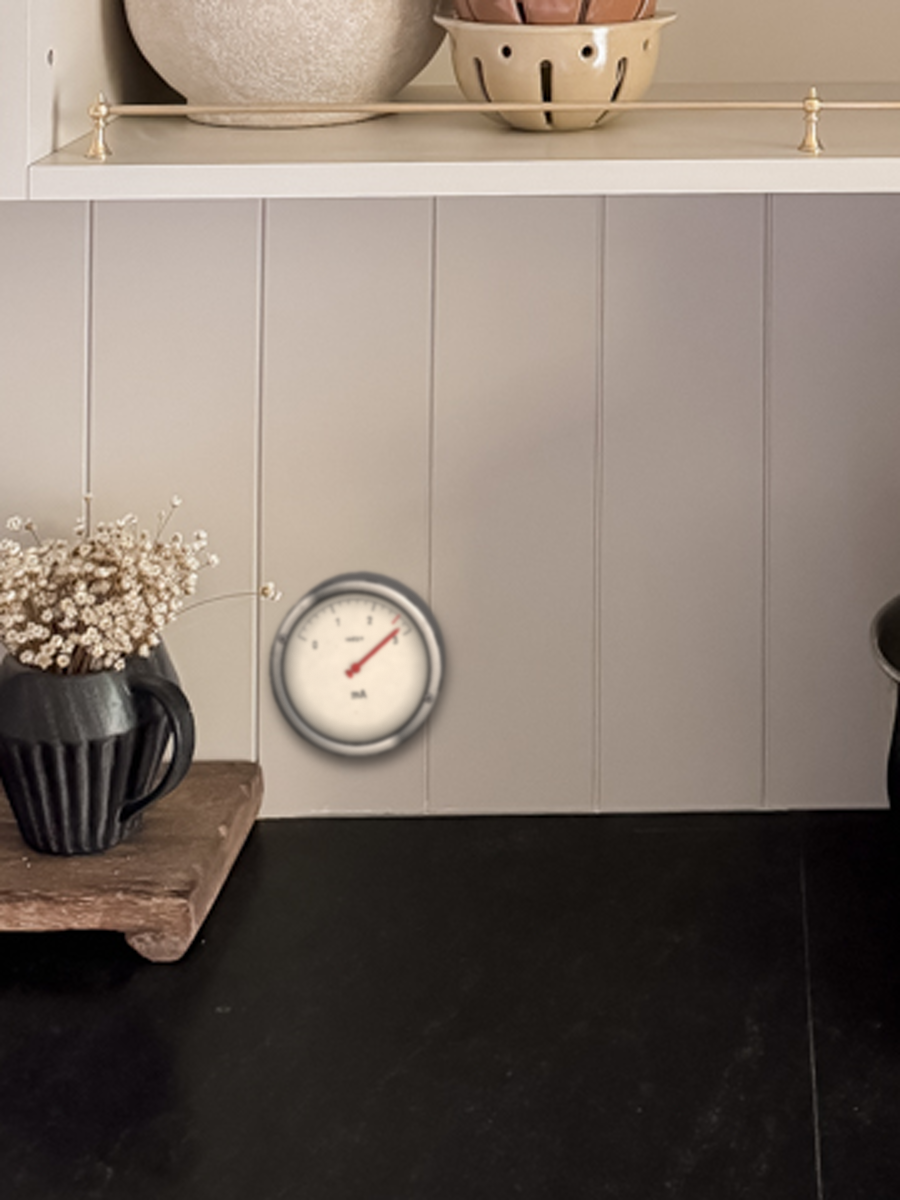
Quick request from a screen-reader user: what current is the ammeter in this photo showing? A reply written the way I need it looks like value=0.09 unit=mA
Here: value=2.8 unit=mA
